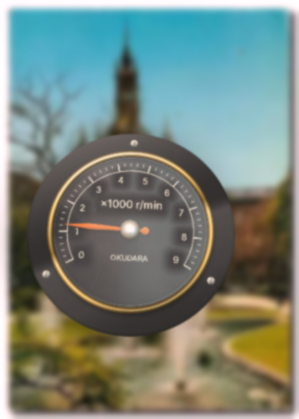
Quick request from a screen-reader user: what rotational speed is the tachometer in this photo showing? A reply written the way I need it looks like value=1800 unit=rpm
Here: value=1200 unit=rpm
